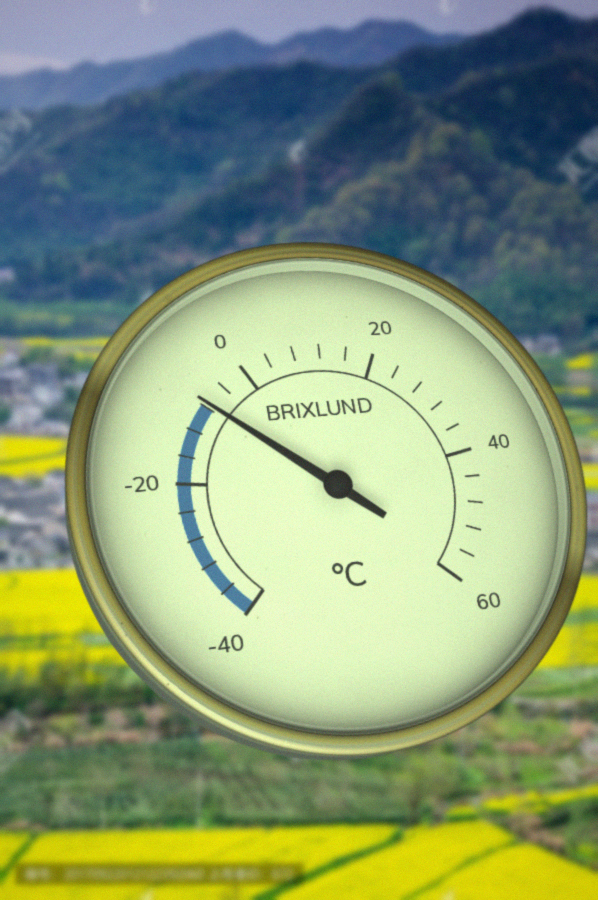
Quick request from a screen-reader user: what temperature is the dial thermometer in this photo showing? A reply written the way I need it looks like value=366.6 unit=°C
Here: value=-8 unit=°C
